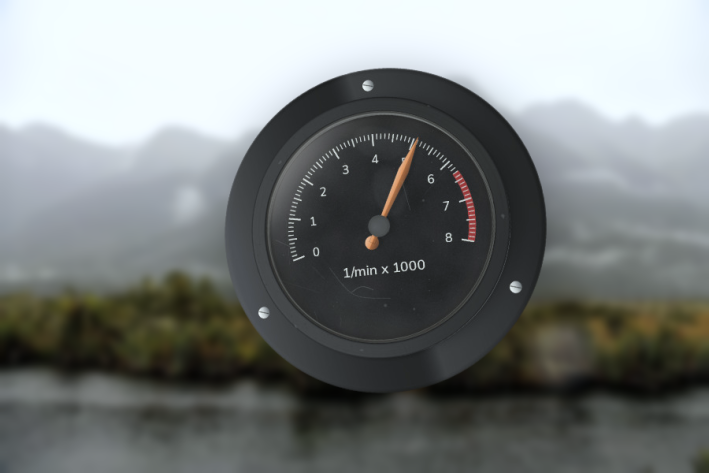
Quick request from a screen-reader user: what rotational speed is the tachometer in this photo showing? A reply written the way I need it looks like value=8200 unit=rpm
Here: value=5100 unit=rpm
